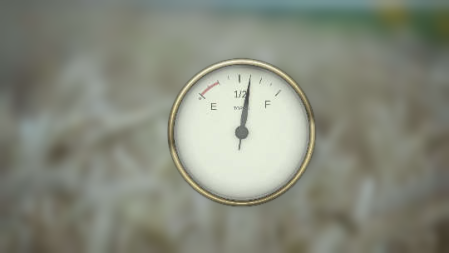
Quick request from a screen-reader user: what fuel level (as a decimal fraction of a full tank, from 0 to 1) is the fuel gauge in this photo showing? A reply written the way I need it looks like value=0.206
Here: value=0.625
